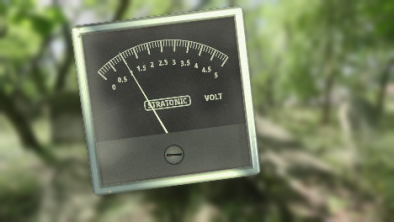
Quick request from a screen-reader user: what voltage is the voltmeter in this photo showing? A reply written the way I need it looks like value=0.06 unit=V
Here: value=1 unit=V
